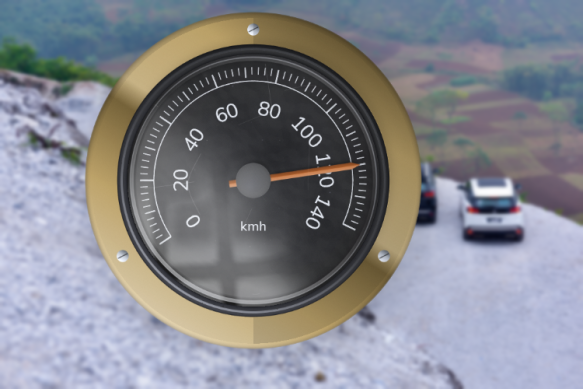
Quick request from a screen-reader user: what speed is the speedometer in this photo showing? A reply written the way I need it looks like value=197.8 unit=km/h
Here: value=120 unit=km/h
